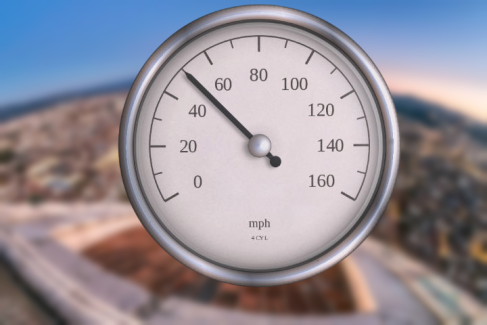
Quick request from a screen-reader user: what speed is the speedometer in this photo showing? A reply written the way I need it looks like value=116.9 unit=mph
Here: value=50 unit=mph
